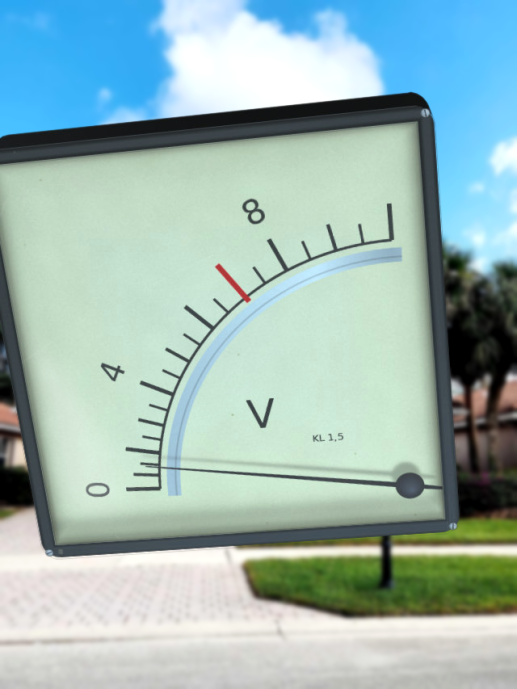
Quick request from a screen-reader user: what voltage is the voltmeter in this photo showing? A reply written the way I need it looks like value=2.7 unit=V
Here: value=1.5 unit=V
